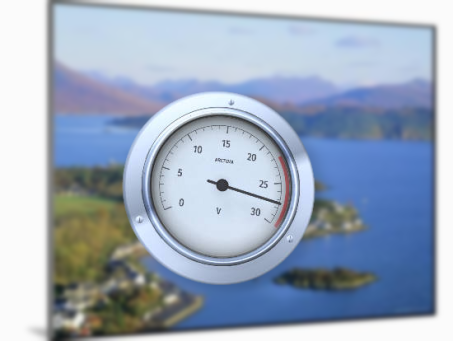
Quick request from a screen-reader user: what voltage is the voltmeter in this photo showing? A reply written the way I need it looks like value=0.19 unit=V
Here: value=27.5 unit=V
